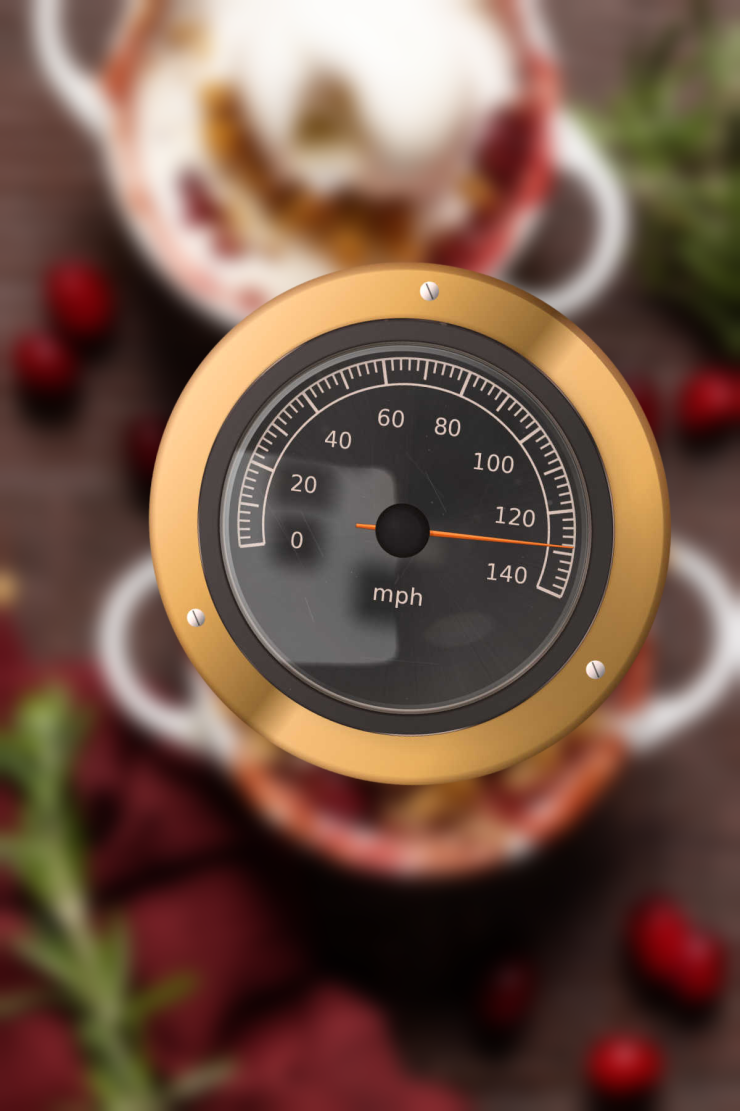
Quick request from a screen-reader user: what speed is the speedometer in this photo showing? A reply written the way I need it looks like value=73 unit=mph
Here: value=128 unit=mph
